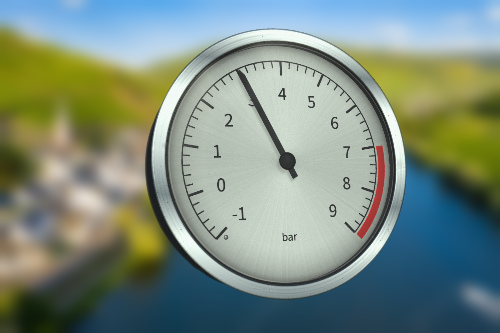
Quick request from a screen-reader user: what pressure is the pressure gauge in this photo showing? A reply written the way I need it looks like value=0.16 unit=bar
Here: value=3 unit=bar
